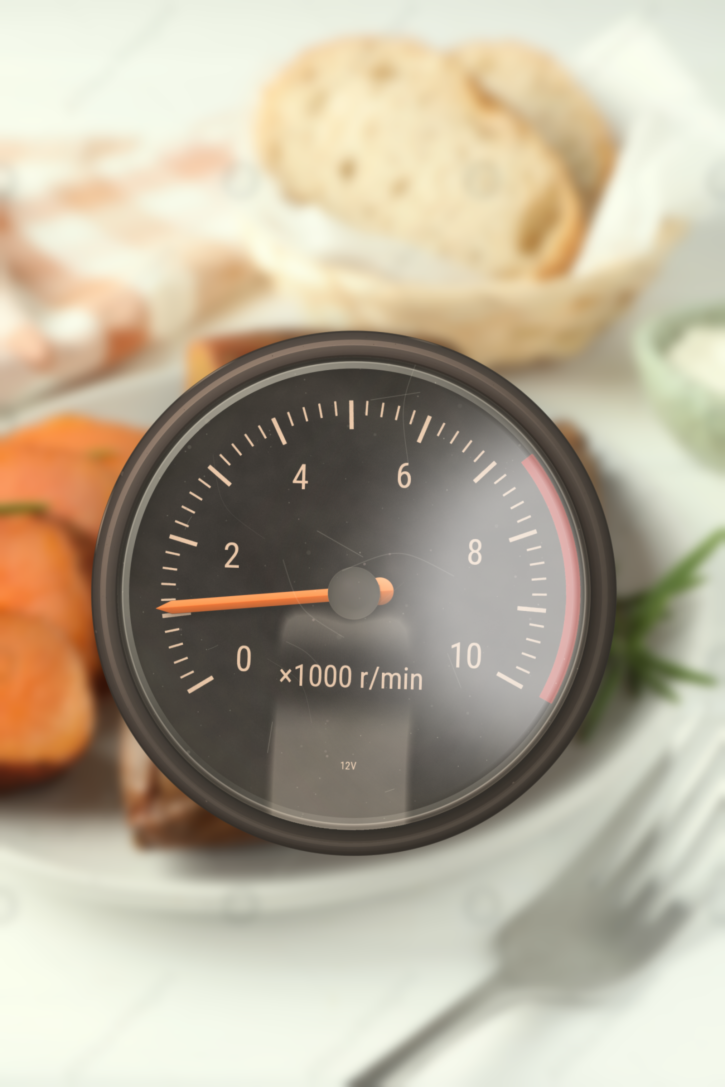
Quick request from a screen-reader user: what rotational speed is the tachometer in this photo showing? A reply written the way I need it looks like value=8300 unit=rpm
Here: value=1100 unit=rpm
